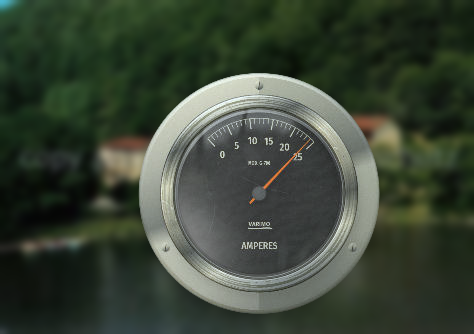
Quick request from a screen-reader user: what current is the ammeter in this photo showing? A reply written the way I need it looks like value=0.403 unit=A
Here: value=24 unit=A
